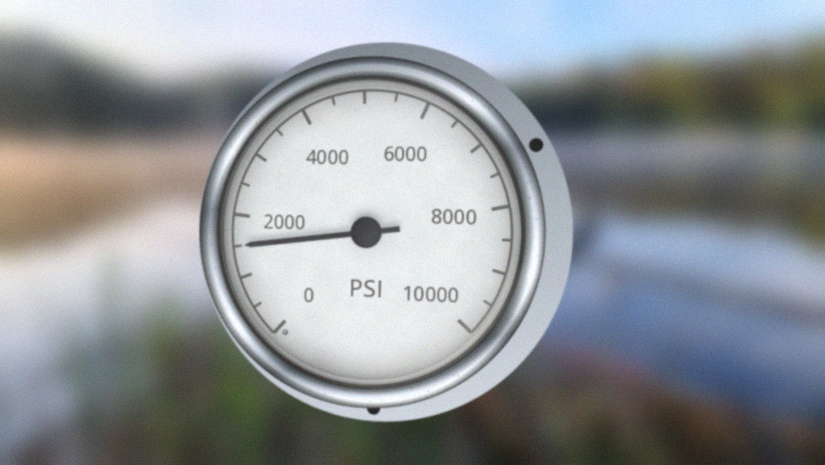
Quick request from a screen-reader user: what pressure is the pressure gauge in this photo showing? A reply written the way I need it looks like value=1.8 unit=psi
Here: value=1500 unit=psi
